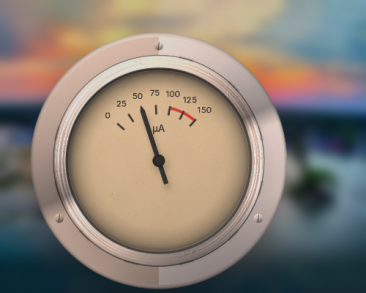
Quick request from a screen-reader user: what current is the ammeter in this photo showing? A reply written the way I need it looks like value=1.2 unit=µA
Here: value=50 unit=µA
